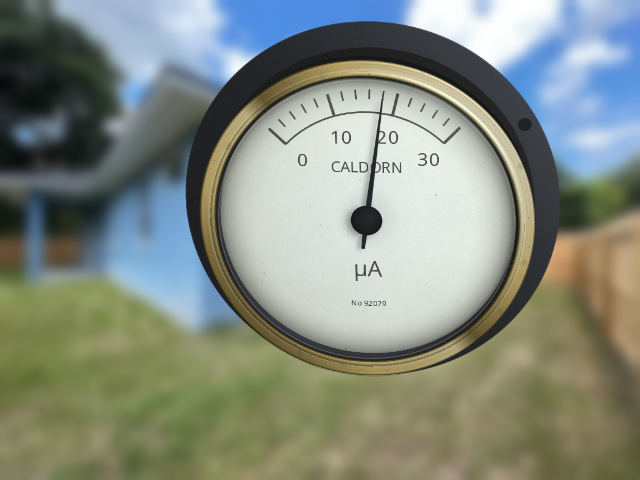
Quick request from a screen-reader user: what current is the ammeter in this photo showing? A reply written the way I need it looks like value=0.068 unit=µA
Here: value=18 unit=µA
